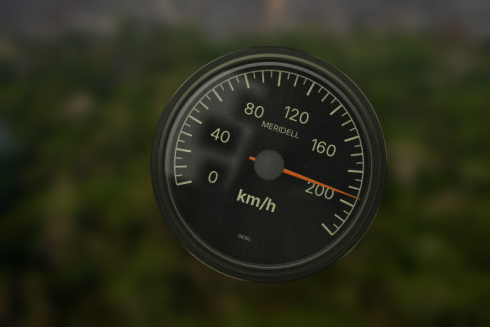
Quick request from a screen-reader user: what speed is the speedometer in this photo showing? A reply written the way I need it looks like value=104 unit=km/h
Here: value=195 unit=km/h
